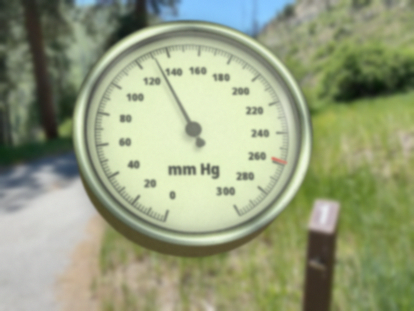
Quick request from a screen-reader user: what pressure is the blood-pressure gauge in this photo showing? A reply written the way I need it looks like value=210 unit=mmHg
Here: value=130 unit=mmHg
